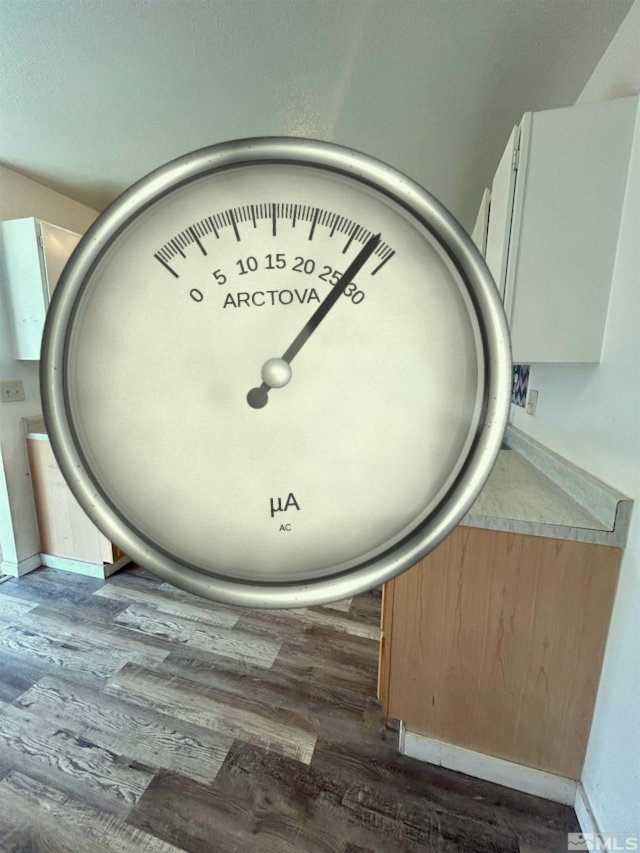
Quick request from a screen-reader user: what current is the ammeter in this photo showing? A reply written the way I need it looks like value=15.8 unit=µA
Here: value=27.5 unit=µA
